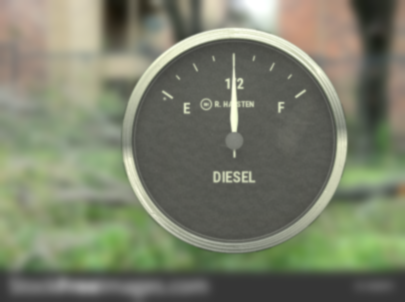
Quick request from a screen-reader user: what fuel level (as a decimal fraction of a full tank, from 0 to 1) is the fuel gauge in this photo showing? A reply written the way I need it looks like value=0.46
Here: value=0.5
